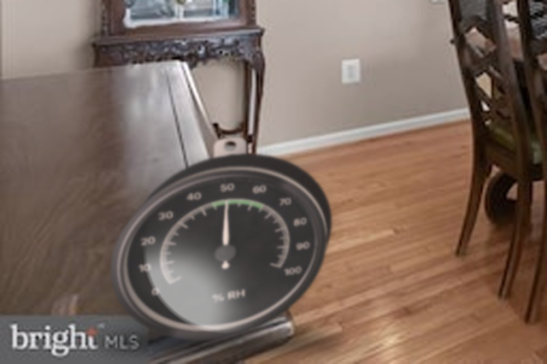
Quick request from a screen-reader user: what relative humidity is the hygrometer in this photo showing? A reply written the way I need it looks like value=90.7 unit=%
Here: value=50 unit=%
